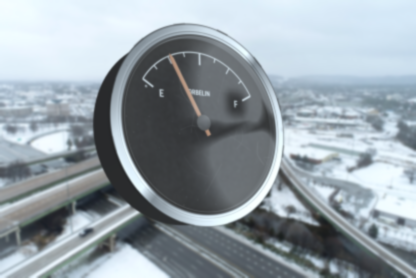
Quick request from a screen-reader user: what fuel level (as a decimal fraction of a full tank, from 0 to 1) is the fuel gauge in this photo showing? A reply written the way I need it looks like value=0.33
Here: value=0.25
